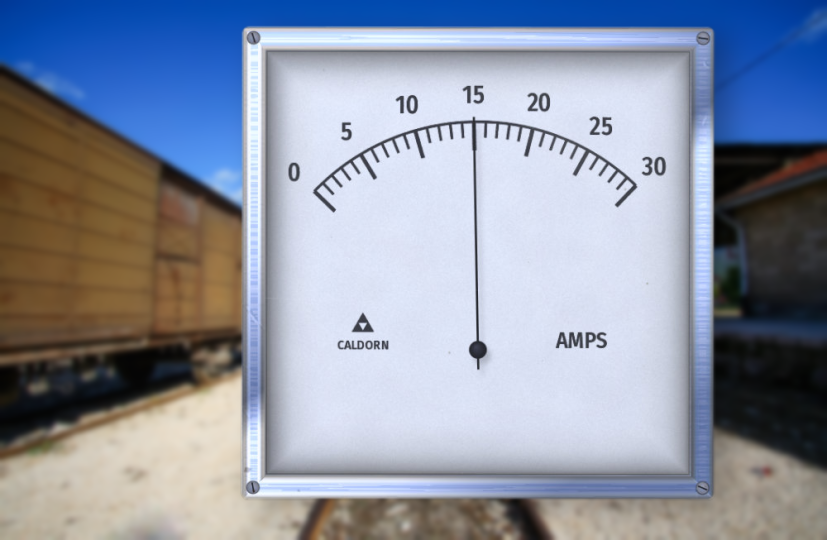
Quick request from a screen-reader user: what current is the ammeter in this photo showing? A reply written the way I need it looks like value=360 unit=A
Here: value=15 unit=A
